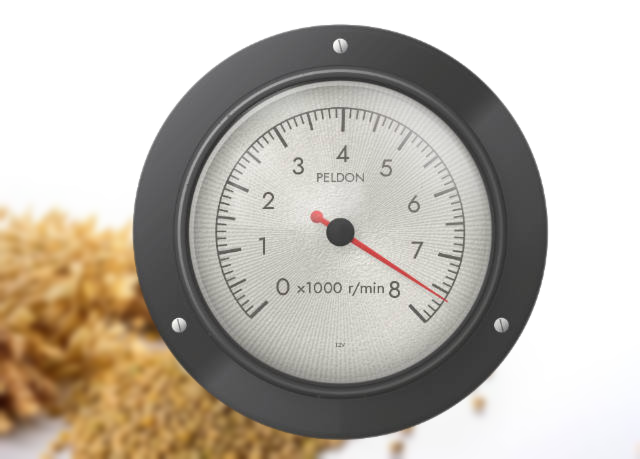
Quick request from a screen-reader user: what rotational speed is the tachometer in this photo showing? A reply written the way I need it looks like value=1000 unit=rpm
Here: value=7600 unit=rpm
